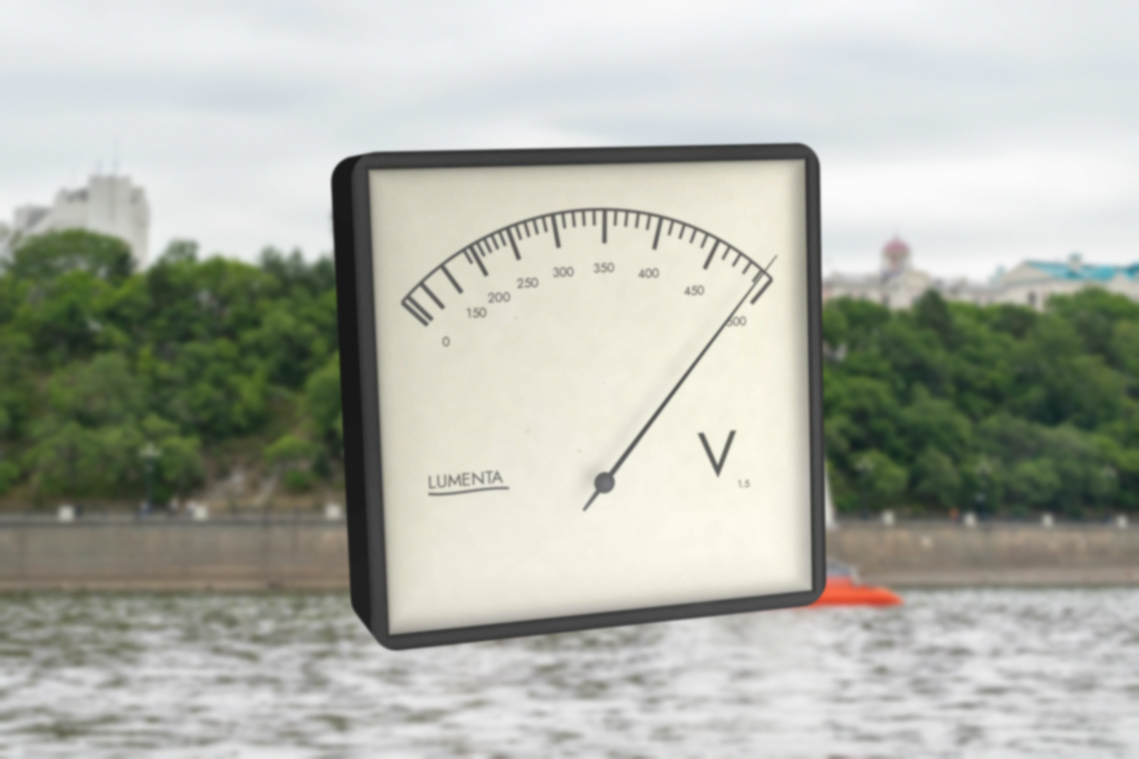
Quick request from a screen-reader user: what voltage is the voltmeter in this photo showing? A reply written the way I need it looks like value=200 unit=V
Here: value=490 unit=V
